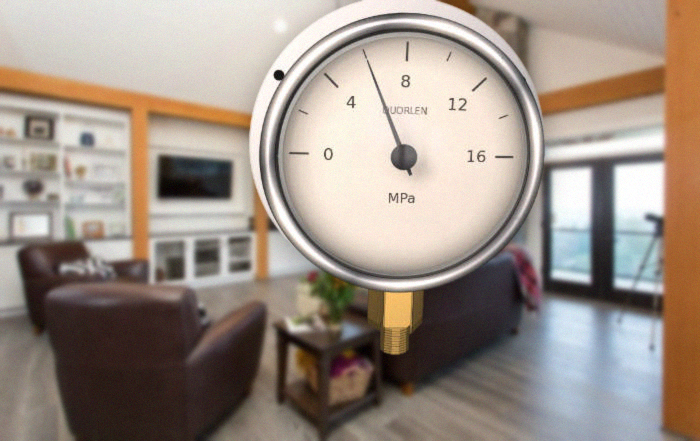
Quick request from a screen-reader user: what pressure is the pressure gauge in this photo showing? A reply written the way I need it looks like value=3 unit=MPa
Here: value=6 unit=MPa
